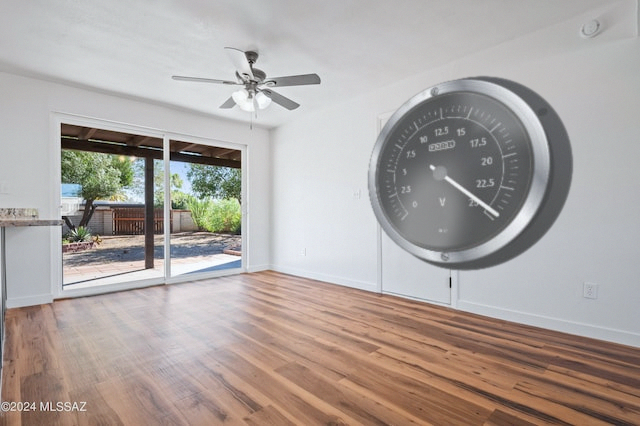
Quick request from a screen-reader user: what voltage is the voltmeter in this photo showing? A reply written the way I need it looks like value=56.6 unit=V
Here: value=24.5 unit=V
